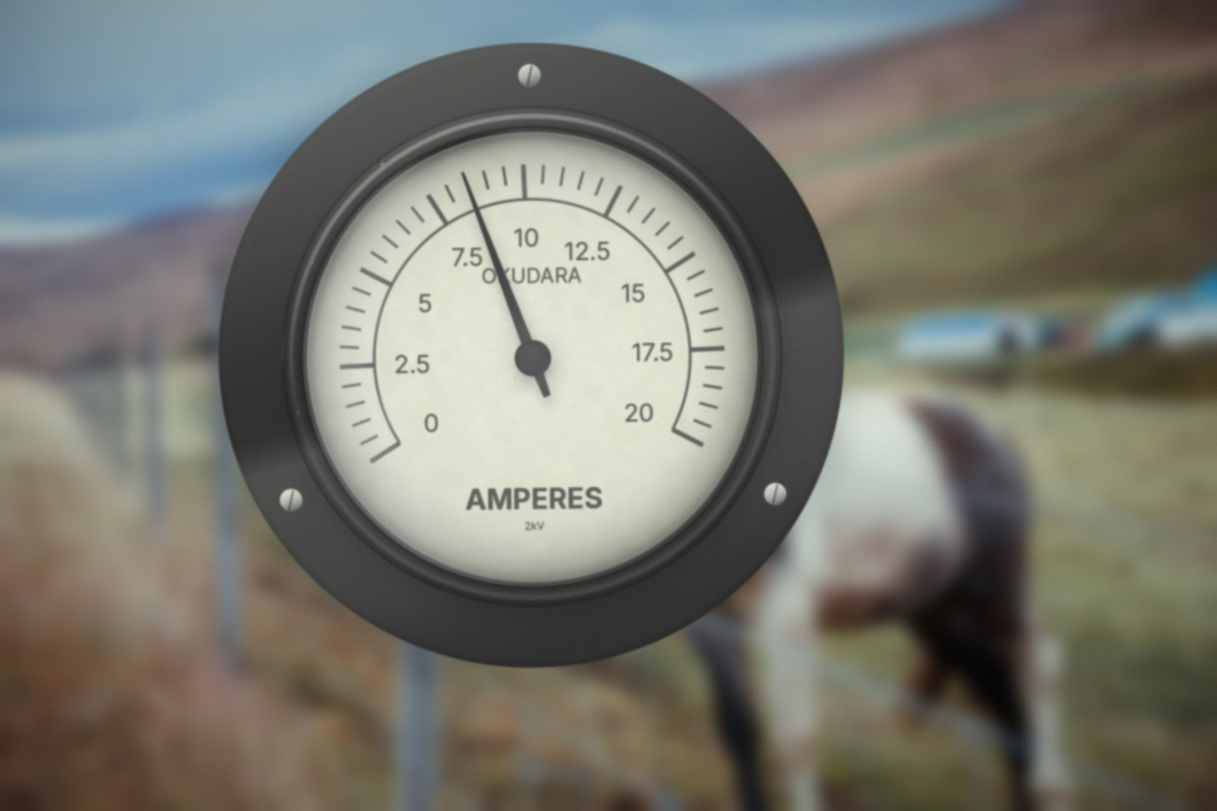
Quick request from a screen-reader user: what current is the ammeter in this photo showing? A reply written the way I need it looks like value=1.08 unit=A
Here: value=8.5 unit=A
